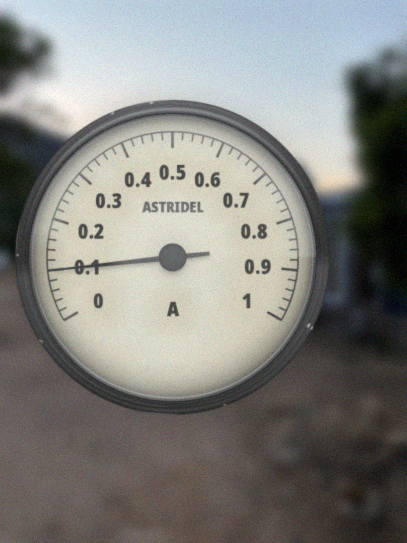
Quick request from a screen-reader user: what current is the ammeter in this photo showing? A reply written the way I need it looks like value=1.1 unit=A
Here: value=0.1 unit=A
